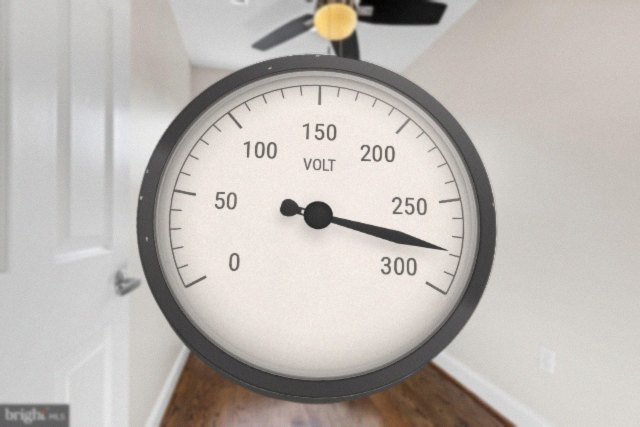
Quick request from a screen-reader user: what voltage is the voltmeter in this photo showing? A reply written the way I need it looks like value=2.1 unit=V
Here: value=280 unit=V
